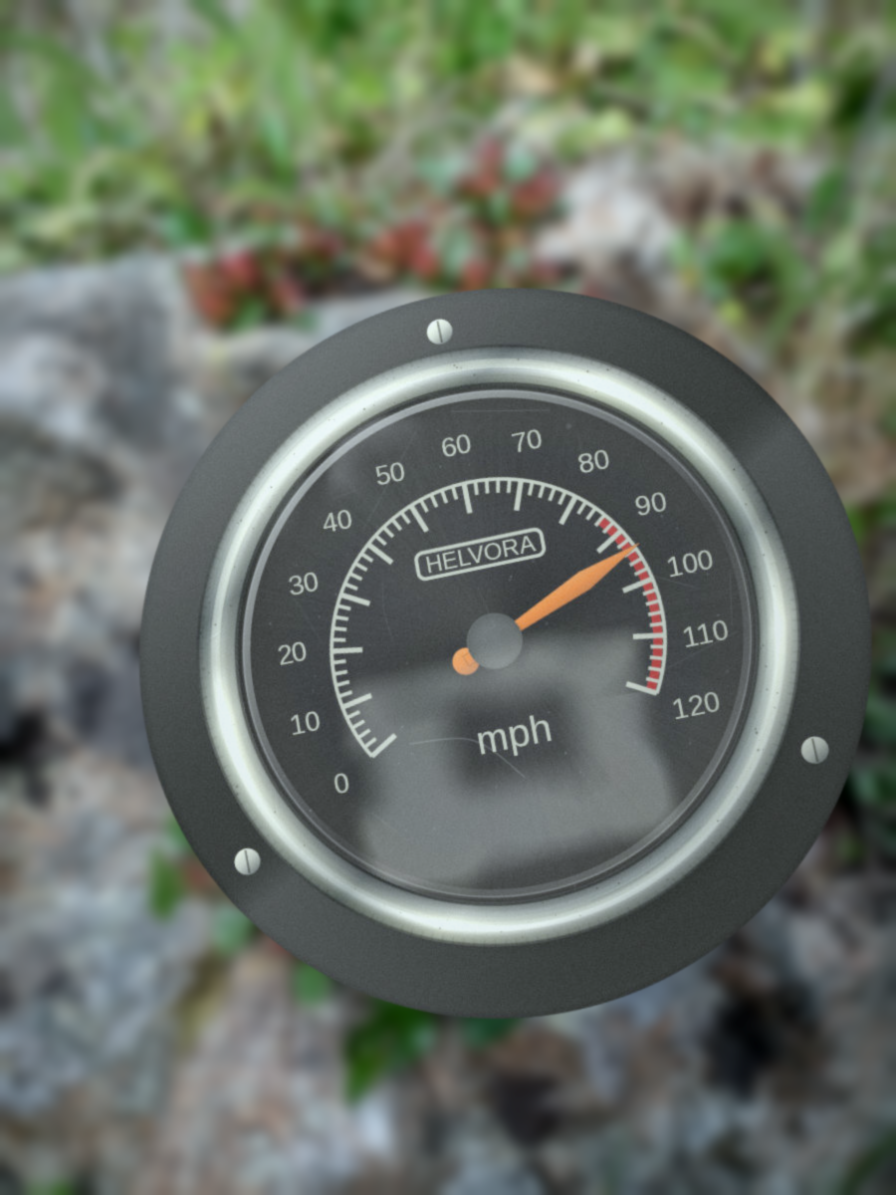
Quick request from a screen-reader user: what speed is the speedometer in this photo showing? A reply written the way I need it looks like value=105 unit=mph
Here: value=94 unit=mph
